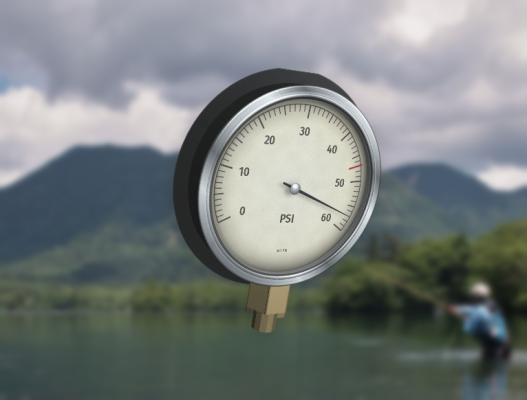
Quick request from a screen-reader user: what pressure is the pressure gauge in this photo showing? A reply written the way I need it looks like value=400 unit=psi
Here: value=57 unit=psi
